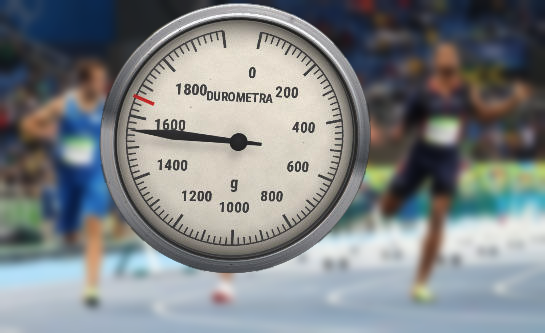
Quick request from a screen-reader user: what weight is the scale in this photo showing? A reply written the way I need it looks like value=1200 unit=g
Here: value=1560 unit=g
